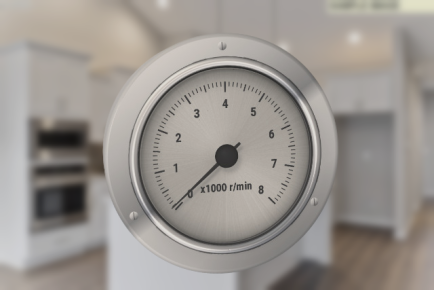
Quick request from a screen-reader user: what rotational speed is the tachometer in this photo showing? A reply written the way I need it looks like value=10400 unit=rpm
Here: value=100 unit=rpm
